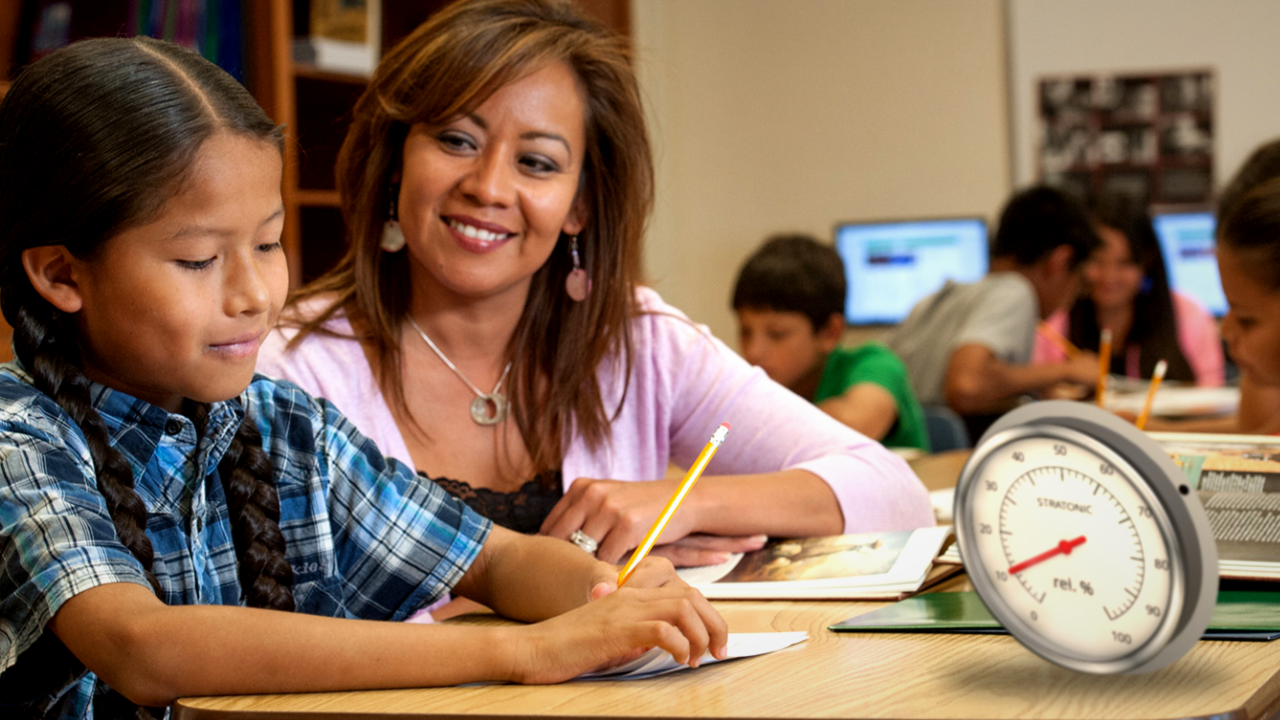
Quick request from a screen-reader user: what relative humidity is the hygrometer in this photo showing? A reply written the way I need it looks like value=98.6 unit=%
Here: value=10 unit=%
